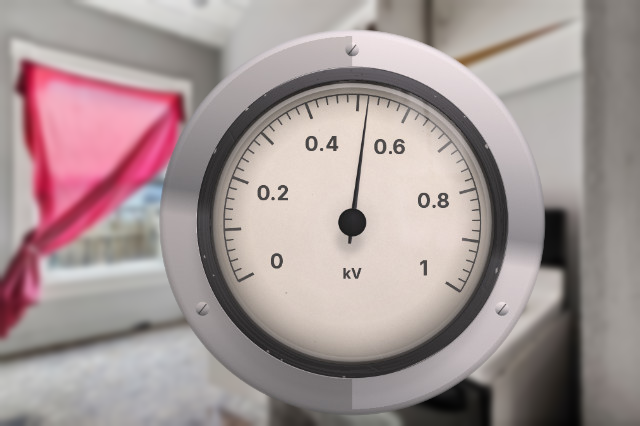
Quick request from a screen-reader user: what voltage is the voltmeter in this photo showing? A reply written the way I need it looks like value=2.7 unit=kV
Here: value=0.52 unit=kV
